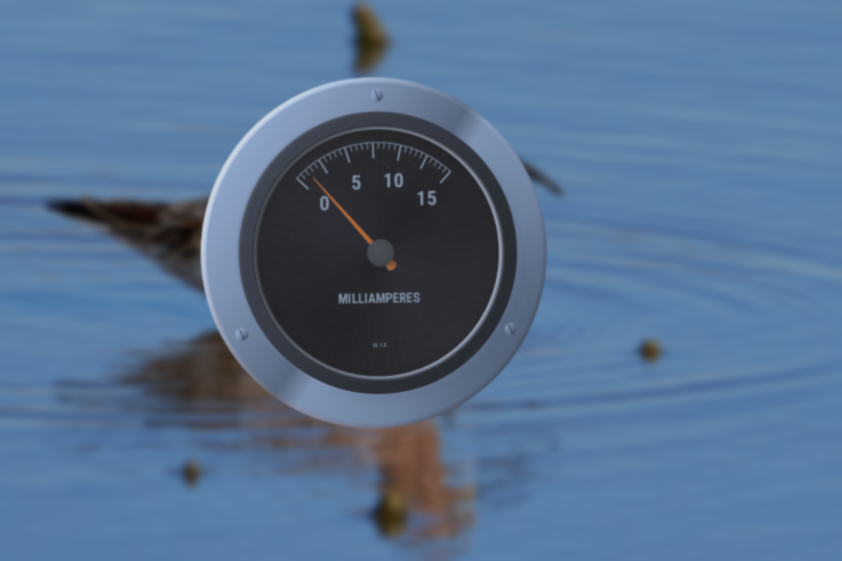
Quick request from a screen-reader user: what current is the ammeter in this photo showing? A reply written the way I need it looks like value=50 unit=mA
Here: value=1 unit=mA
